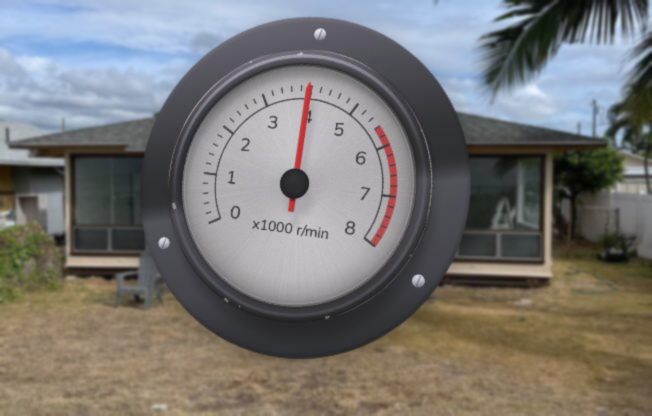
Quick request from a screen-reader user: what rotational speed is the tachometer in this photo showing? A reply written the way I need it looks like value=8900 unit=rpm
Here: value=4000 unit=rpm
